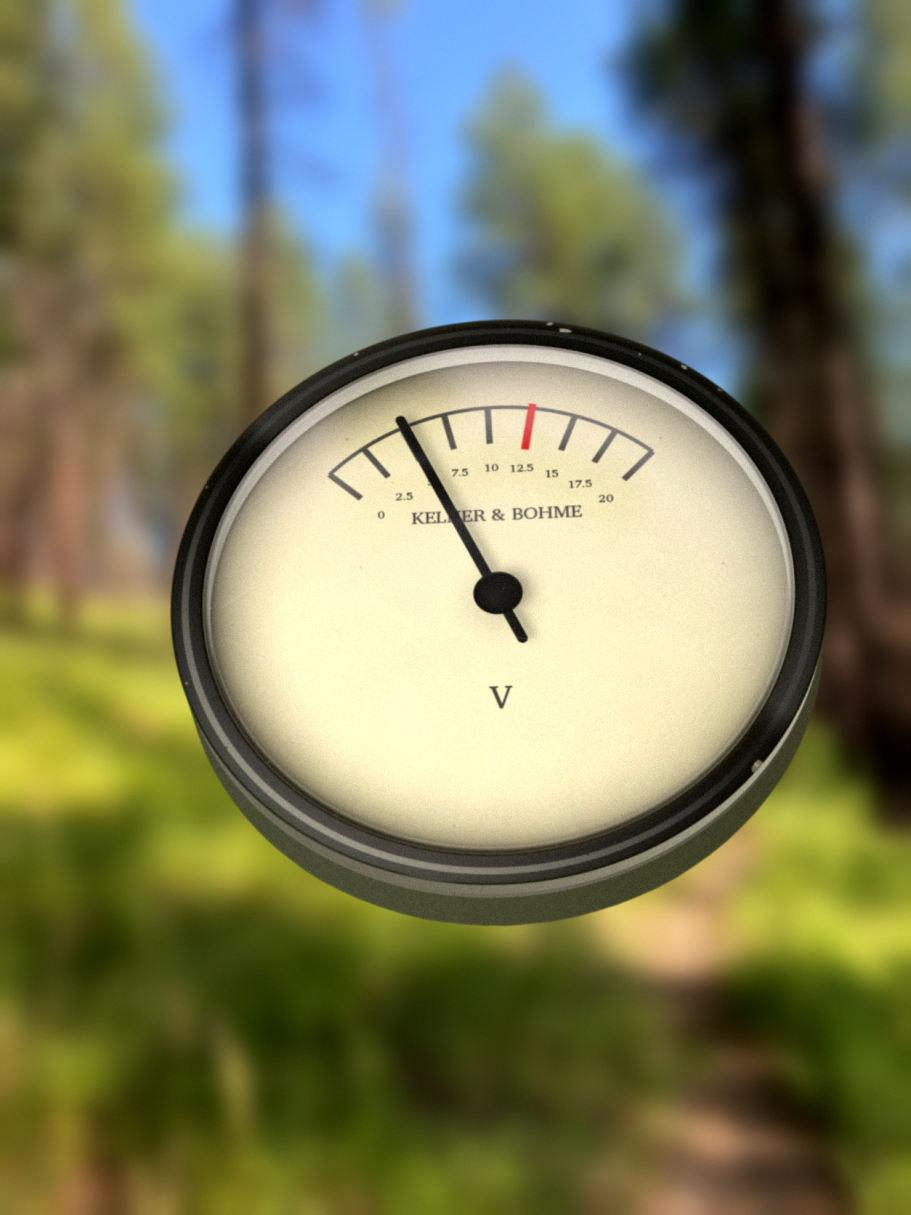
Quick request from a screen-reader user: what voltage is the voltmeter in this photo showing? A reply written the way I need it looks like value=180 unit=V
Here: value=5 unit=V
